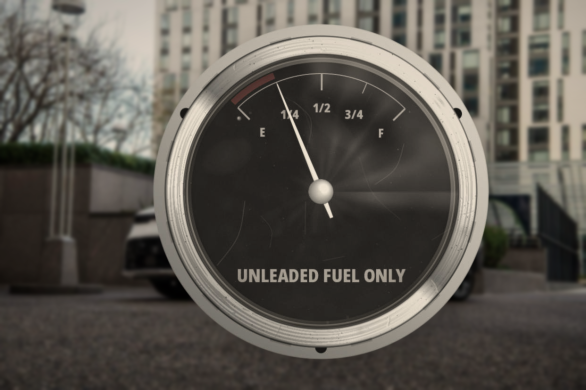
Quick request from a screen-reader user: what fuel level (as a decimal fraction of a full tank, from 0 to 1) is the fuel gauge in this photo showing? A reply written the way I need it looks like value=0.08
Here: value=0.25
